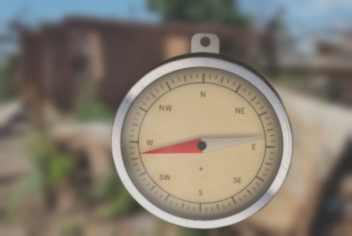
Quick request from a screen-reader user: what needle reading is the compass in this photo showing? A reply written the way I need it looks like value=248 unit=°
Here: value=260 unit=°
